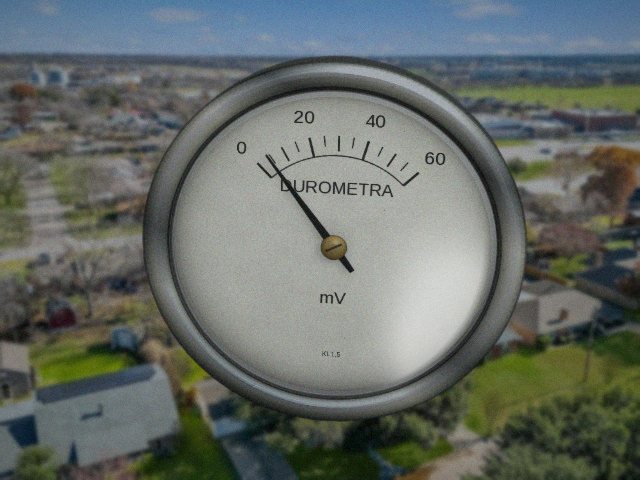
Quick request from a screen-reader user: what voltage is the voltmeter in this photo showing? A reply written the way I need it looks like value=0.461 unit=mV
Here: value=5 unit=mV
